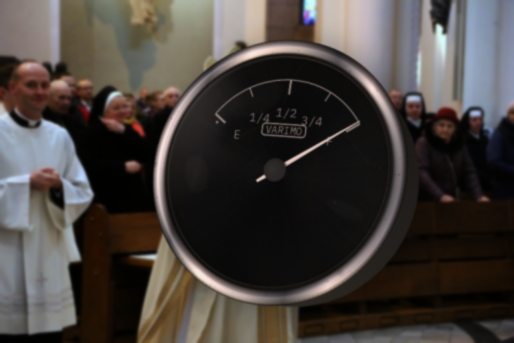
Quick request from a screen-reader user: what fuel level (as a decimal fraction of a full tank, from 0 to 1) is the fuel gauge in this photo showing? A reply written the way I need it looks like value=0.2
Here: value=1
